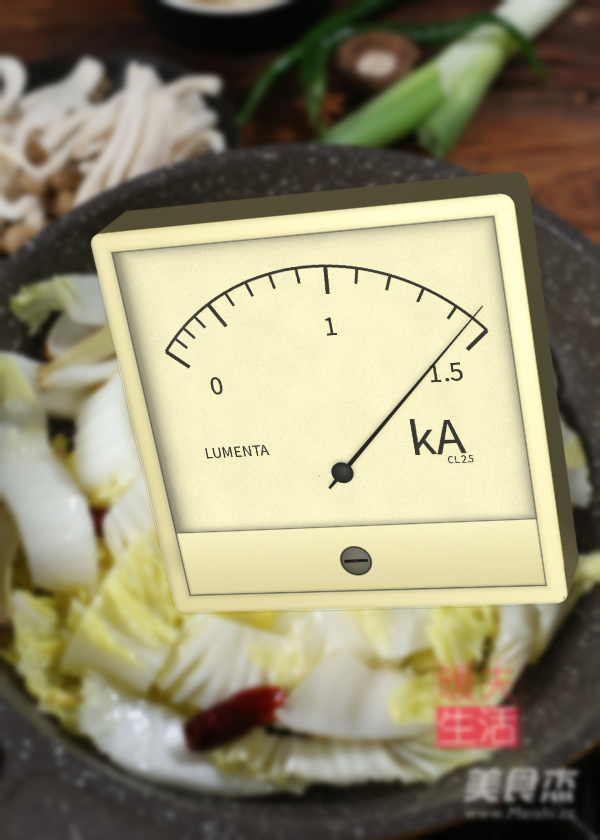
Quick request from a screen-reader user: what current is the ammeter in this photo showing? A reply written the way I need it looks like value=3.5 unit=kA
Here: value=1.45 unit=kA
